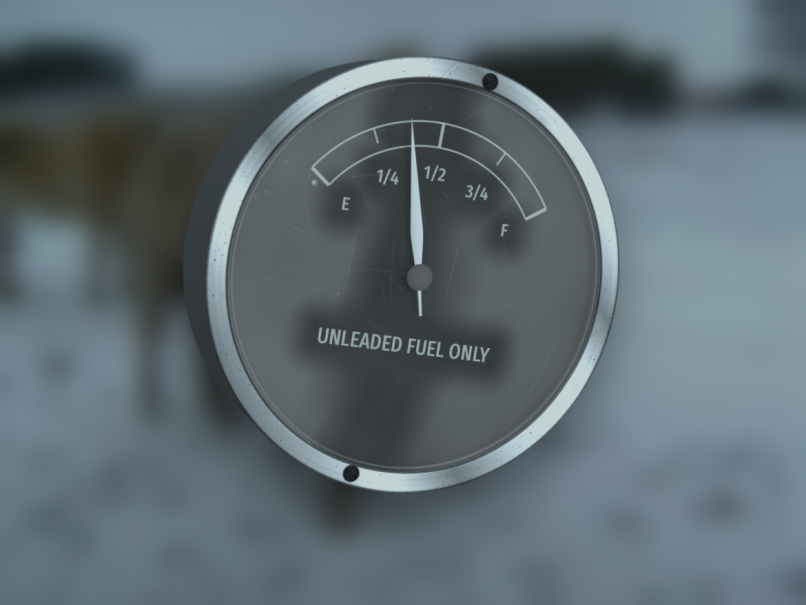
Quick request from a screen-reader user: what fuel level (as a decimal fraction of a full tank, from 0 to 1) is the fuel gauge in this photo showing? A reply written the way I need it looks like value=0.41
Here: value=0.375
